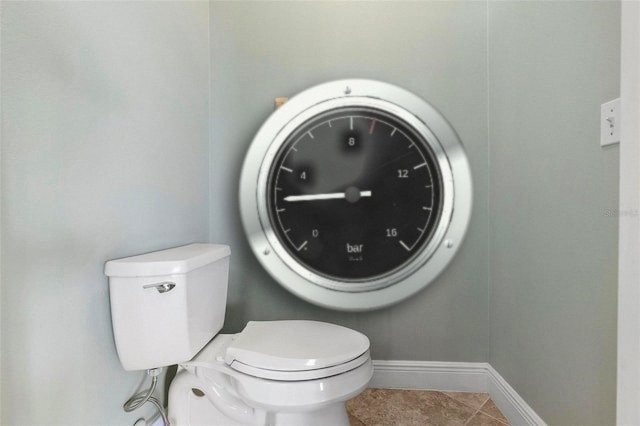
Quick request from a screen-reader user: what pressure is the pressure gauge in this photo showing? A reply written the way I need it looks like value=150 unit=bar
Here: value=2.5 unit=bar
